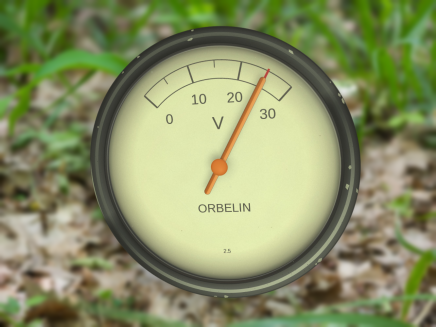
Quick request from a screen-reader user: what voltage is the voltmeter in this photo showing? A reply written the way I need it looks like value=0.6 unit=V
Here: value=25 unit=V
